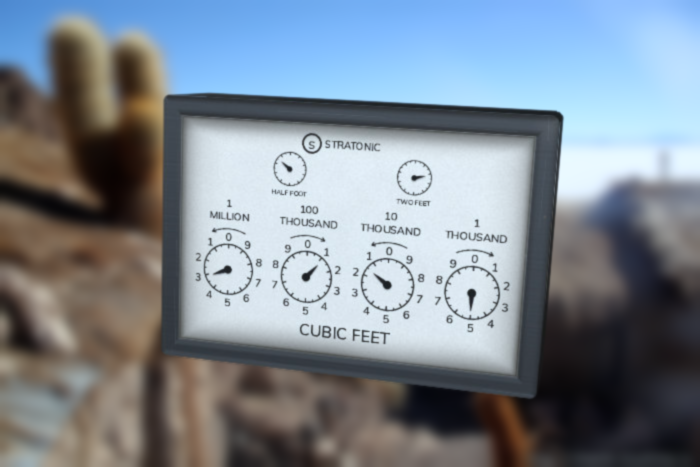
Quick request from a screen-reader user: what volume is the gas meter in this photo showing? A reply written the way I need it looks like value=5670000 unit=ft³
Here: value=311500 unit=ft³
